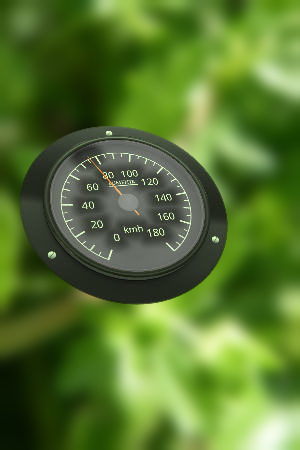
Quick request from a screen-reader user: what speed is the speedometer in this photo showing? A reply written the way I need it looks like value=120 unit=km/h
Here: value=75 unit=km/h
